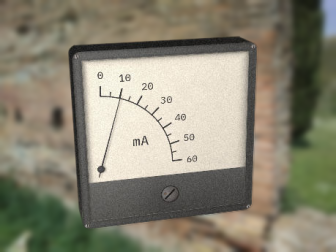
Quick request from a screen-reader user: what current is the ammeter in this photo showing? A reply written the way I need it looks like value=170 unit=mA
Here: value=10 unit=mA
